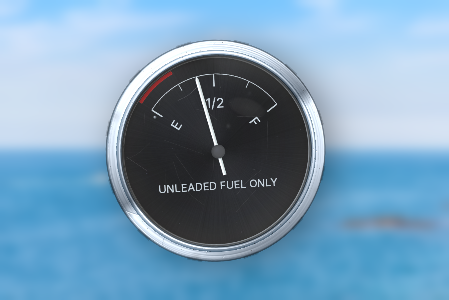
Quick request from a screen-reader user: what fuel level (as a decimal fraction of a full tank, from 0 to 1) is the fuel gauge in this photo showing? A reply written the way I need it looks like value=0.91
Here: value=0.375
